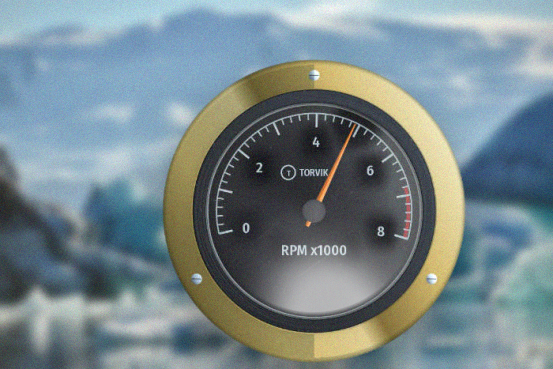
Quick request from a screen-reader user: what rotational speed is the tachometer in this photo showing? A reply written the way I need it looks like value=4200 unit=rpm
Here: value=4900 unit=rpm
